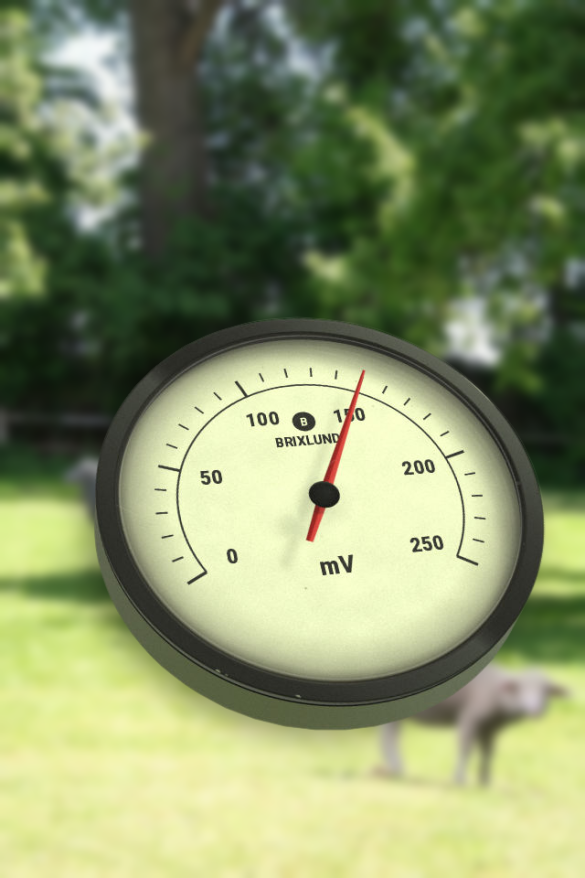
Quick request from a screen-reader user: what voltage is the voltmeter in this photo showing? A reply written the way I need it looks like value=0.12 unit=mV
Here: value=150 unit=mV
